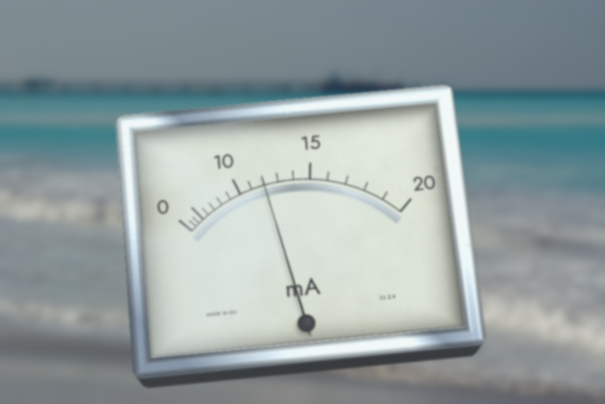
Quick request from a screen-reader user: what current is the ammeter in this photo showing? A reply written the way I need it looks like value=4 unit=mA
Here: value=12 unit=mA
